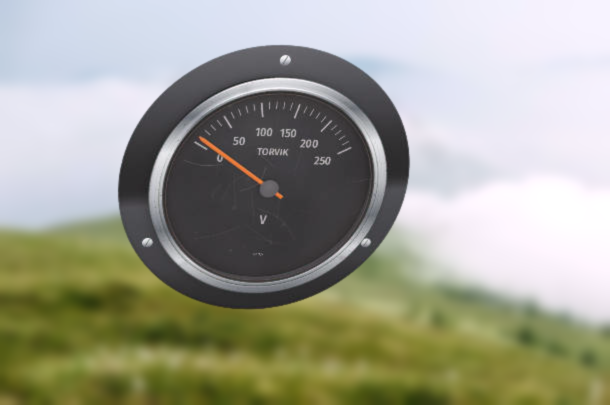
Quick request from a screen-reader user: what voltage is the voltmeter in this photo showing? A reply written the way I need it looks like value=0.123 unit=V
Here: value=10 unit=V
